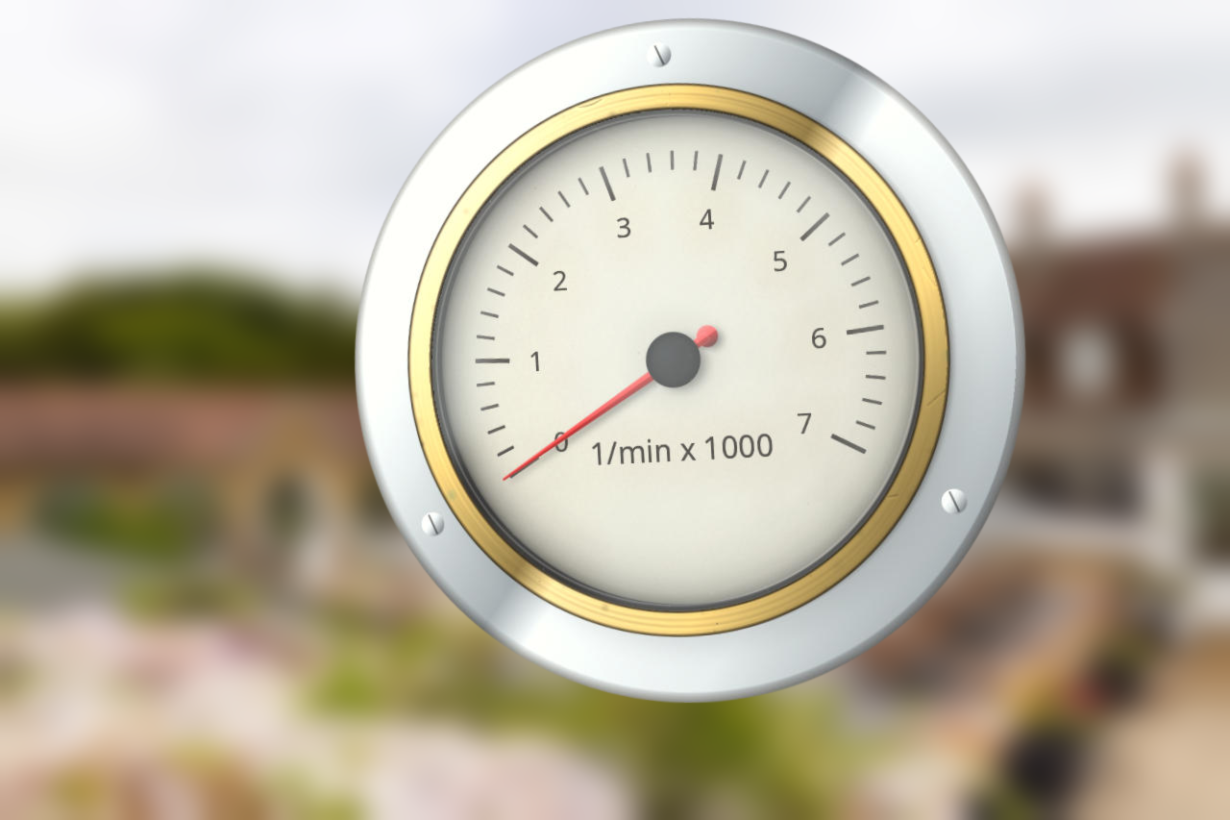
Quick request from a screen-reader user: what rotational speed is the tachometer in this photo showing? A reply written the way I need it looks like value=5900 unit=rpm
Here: value=0 unit=rpm
